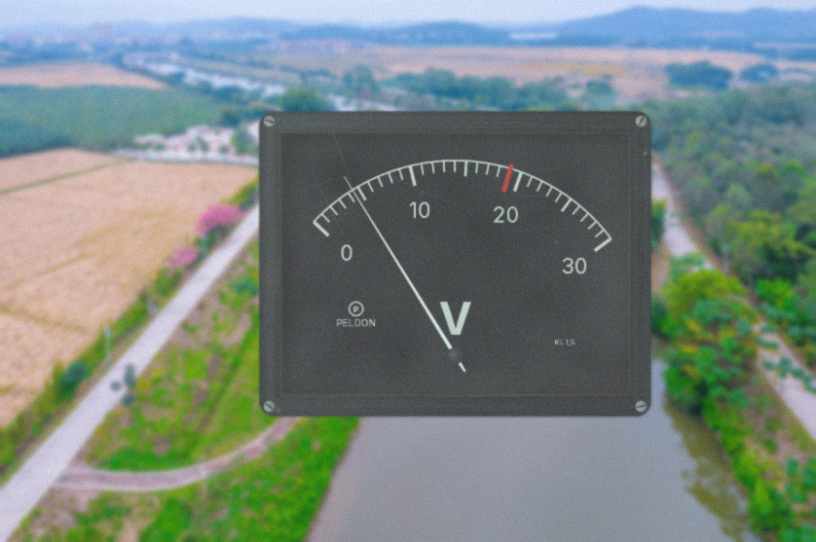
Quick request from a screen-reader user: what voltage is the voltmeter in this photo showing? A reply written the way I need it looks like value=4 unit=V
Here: value=4.5 unit=V
